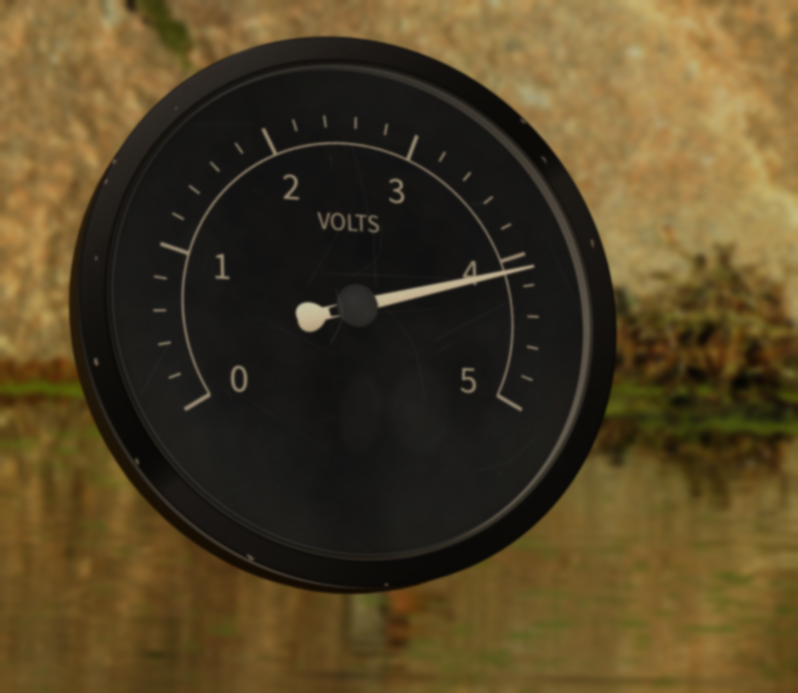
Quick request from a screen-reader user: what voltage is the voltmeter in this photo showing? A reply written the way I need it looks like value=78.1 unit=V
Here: value=4.1 unit=V
